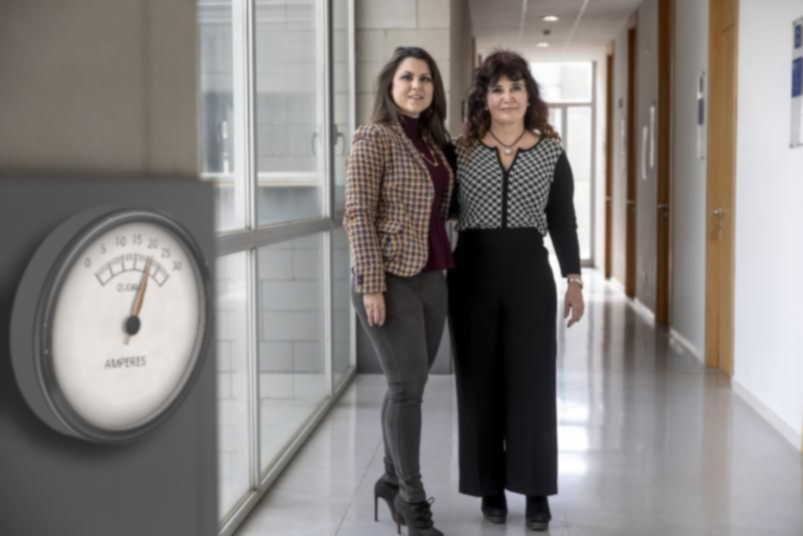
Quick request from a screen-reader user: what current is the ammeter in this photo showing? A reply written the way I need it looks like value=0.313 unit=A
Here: value=20 unit=A
